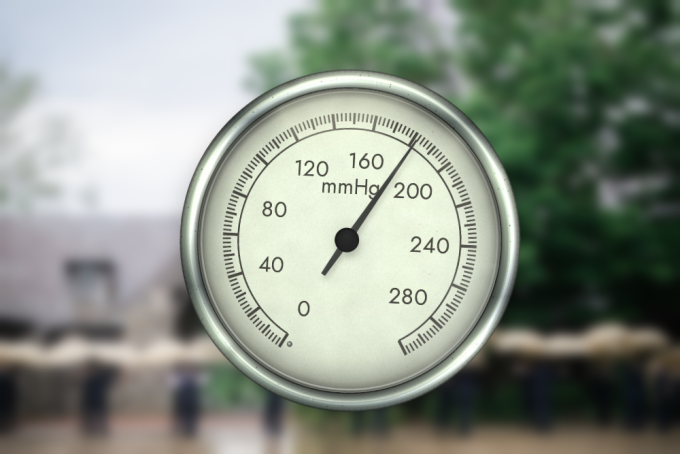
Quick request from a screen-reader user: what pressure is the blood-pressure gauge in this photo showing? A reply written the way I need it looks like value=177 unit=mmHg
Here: value=182 unit=mmHg
